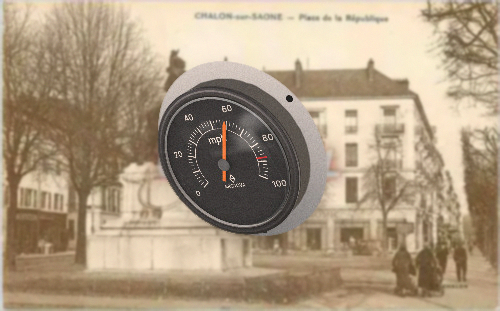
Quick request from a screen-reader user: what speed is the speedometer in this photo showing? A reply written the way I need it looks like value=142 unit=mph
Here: value=60 unit=mph
